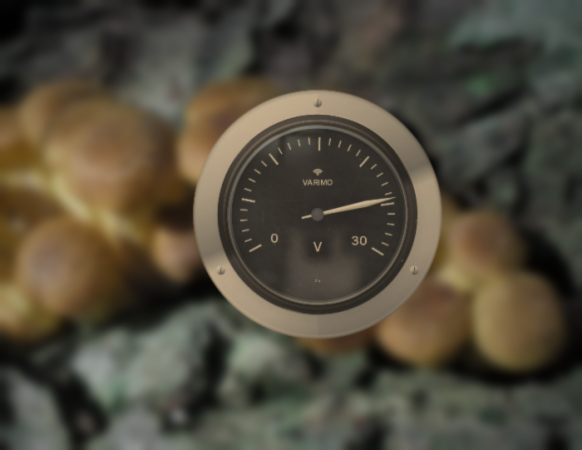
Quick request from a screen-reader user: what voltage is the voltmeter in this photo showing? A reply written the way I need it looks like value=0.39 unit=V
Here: value=24.5 unit=V
